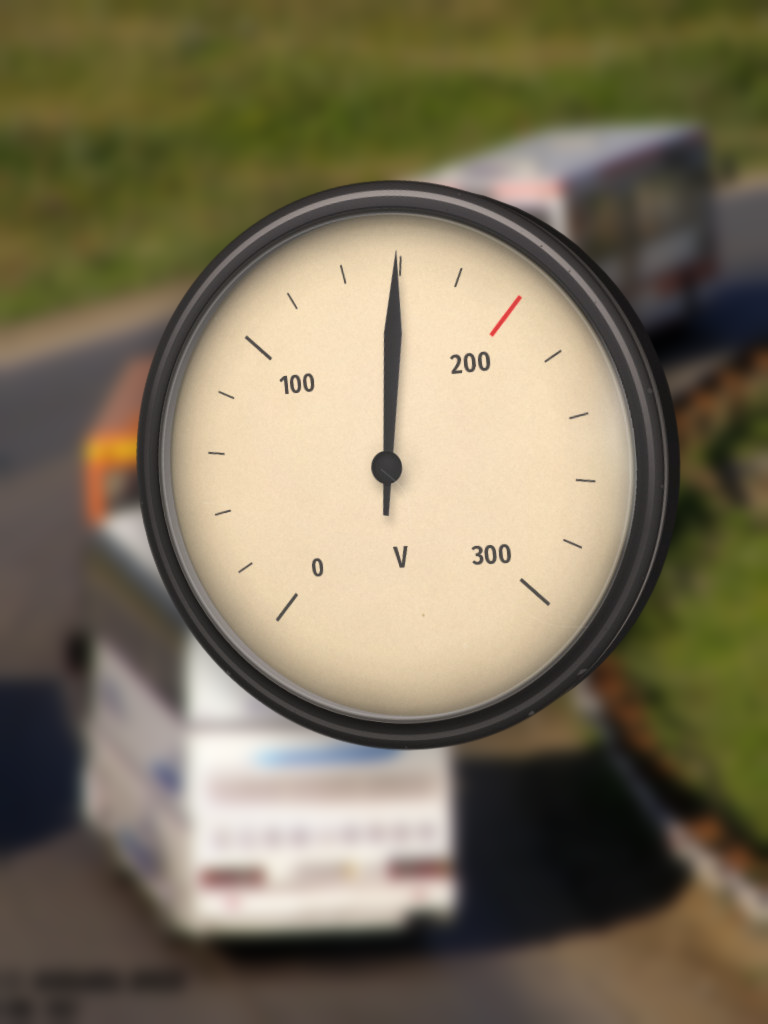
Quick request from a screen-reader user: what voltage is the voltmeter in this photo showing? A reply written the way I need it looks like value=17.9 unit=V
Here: value=160 unit=V
